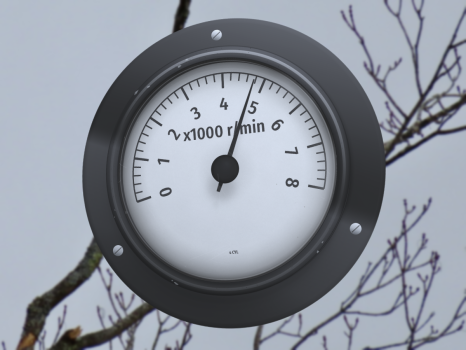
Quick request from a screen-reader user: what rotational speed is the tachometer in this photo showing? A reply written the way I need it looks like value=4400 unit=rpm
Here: value=4800 unit=rpm
